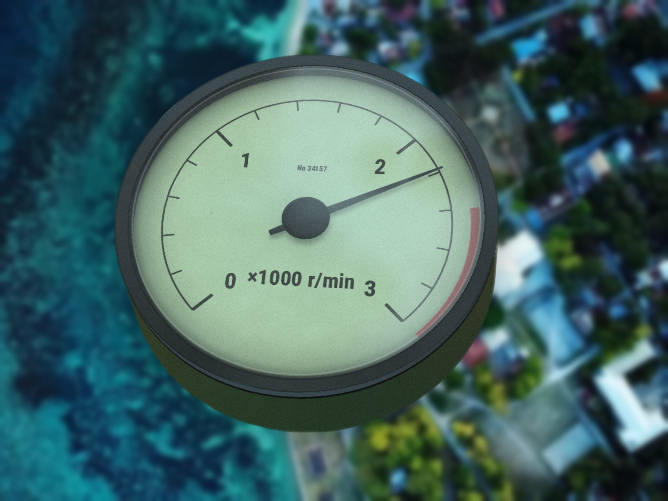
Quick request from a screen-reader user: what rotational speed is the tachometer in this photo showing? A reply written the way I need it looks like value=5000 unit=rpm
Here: value=2200 unit=rpm
